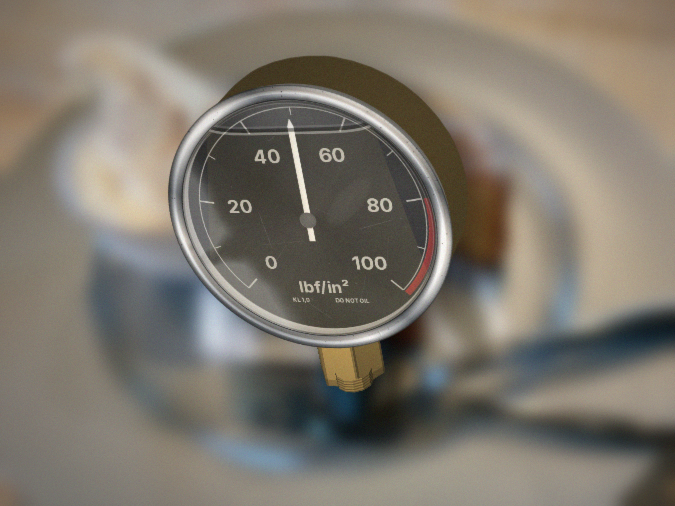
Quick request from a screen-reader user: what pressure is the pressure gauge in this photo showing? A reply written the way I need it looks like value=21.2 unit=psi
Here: value=50 unit=psi
